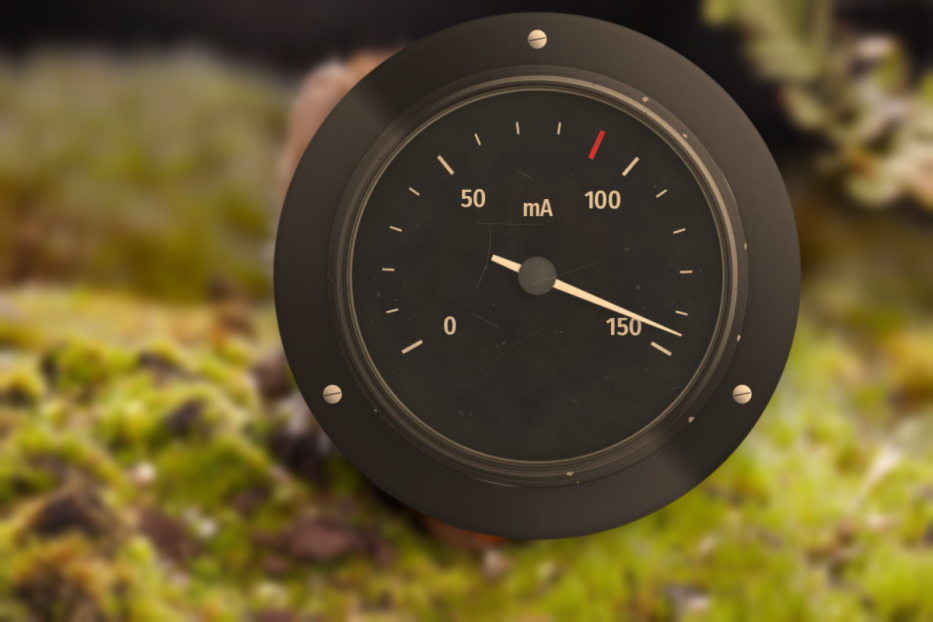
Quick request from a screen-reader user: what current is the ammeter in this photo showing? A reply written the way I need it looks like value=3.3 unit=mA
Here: value=145 unit=mA
